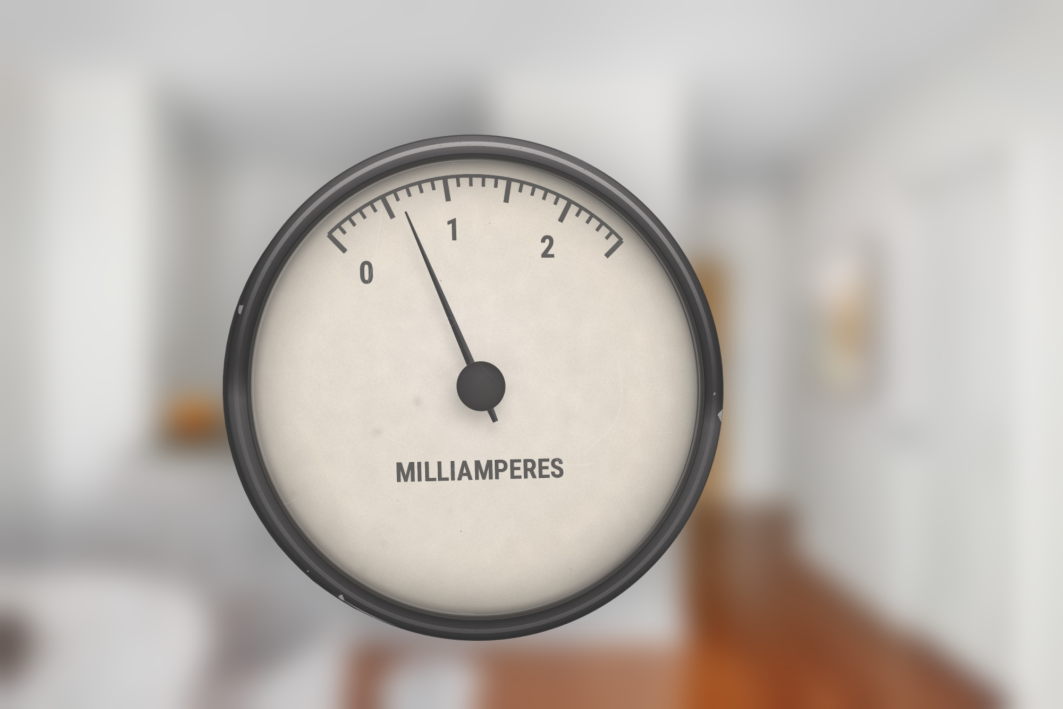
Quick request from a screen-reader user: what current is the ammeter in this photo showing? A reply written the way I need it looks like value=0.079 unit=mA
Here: value=0.6 unit=mA
